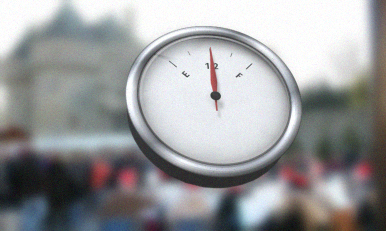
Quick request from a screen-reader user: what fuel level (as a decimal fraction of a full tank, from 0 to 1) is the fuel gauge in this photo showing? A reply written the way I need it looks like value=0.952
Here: value=0.5
